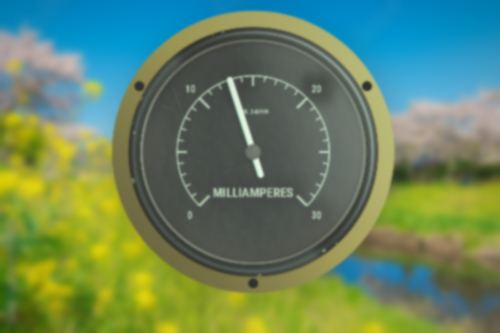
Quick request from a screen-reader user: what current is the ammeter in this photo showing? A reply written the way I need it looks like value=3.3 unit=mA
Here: value=13 unit=mA
